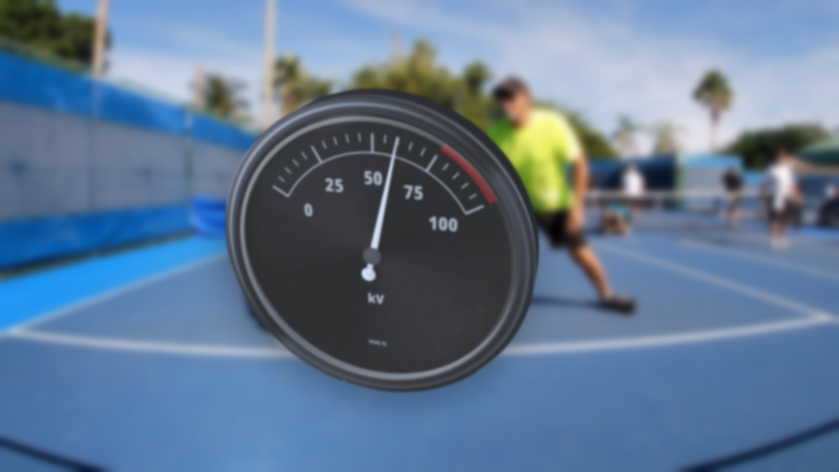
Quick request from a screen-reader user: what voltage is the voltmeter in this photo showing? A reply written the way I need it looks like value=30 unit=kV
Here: value=60 unit=kV
